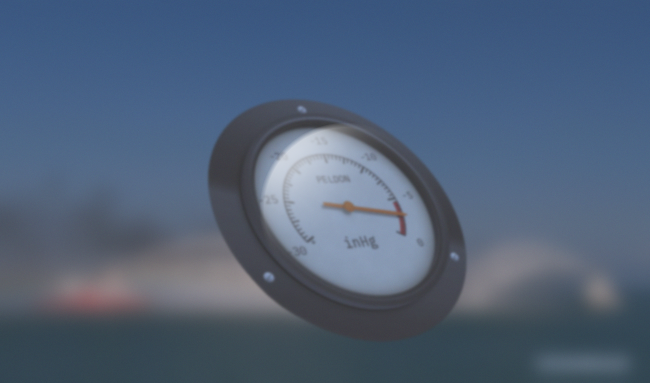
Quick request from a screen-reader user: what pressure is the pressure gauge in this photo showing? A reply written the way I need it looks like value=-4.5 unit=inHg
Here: value=-2.5 unit=inHg
